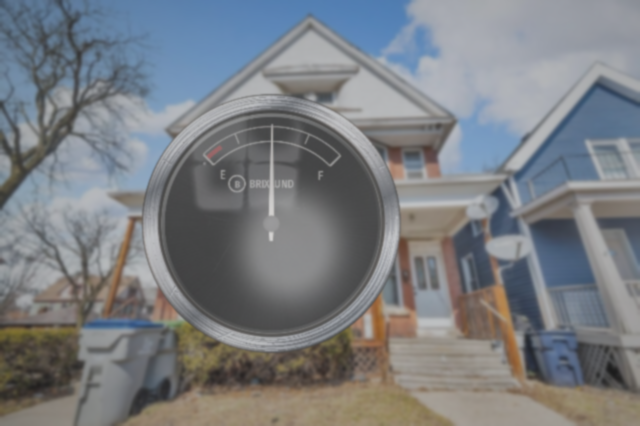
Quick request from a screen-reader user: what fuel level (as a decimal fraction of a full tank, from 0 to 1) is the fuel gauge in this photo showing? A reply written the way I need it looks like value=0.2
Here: value=0.5
